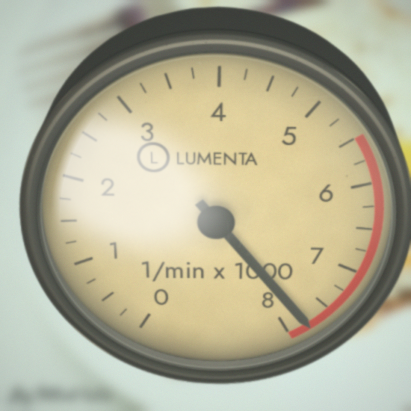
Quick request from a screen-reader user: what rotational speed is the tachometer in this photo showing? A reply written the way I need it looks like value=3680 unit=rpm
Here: value=7750 unit=rpm
